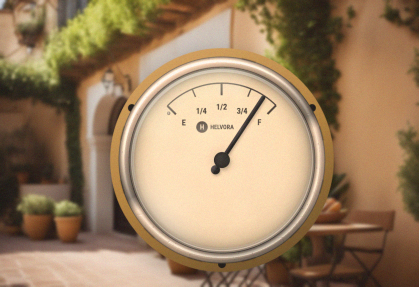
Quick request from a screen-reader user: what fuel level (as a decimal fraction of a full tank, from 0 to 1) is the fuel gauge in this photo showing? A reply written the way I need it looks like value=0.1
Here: value=0.875
